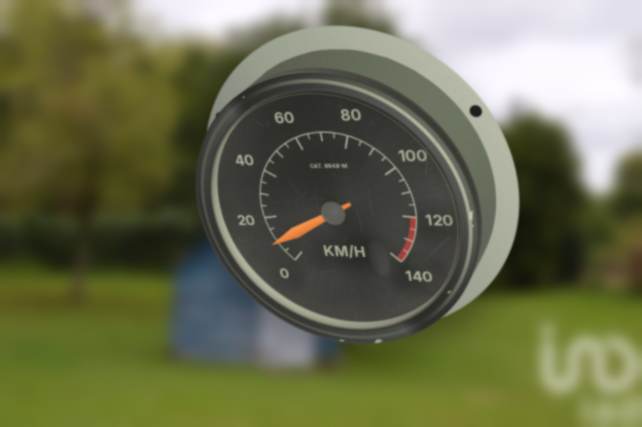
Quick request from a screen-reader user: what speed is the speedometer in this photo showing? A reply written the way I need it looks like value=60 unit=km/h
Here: value=10 unit=km/h
